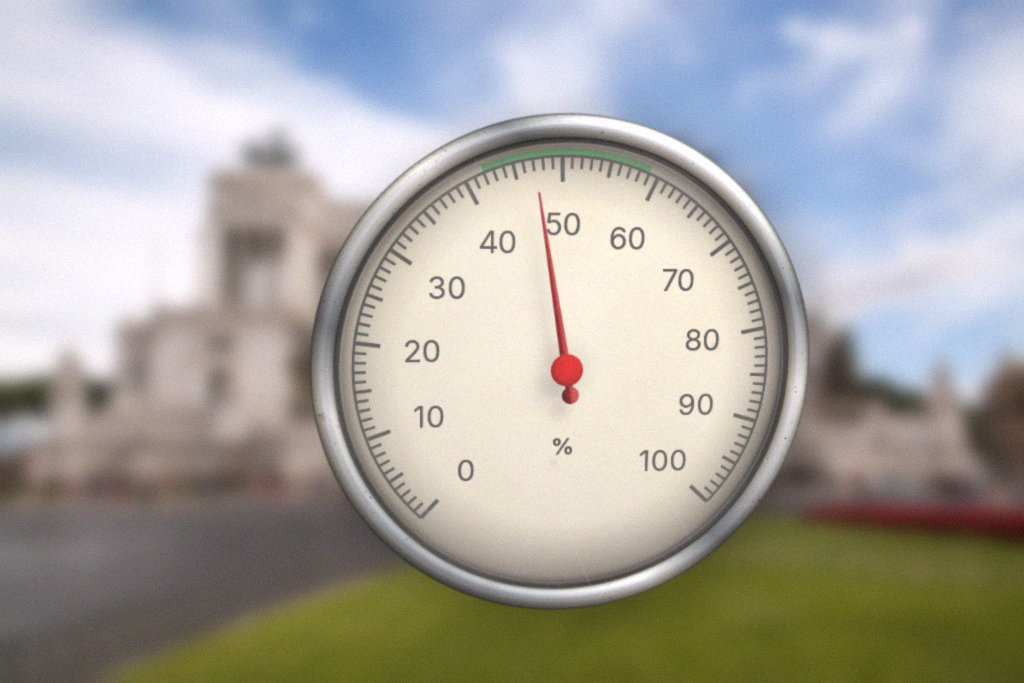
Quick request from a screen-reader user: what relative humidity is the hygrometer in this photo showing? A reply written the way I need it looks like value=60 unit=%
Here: value=47 unit=%
